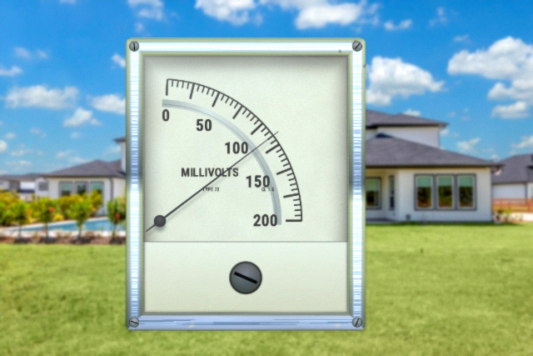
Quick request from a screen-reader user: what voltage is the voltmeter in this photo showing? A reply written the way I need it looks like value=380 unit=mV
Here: value=115 unit=mV
